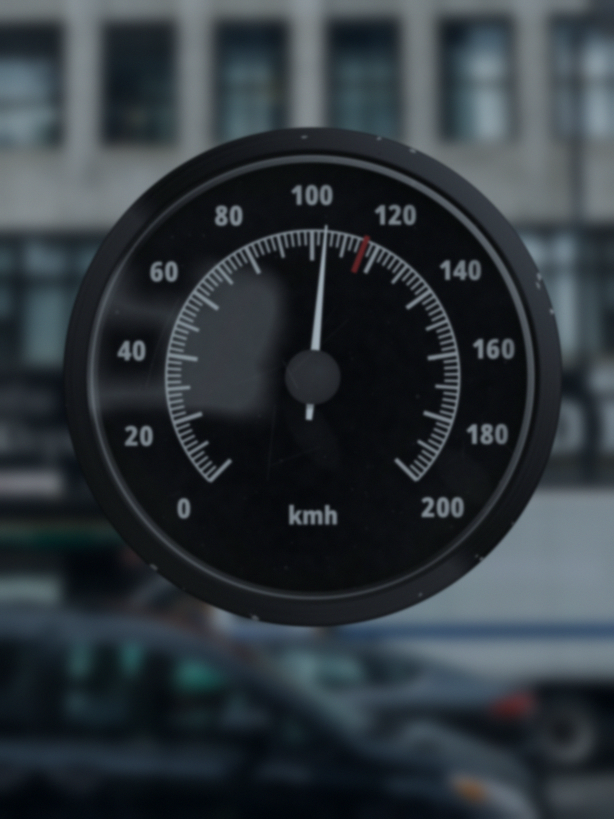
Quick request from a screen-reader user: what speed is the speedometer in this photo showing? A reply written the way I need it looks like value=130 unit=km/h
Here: value=104 unit=km/h
